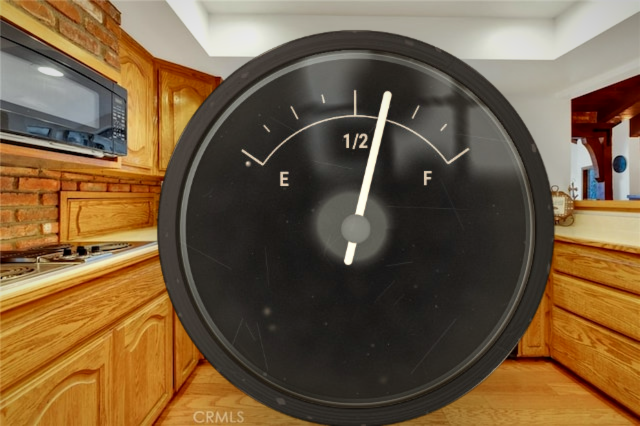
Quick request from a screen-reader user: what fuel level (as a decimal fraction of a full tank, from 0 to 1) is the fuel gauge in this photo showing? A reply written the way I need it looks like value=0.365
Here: value=0.625
